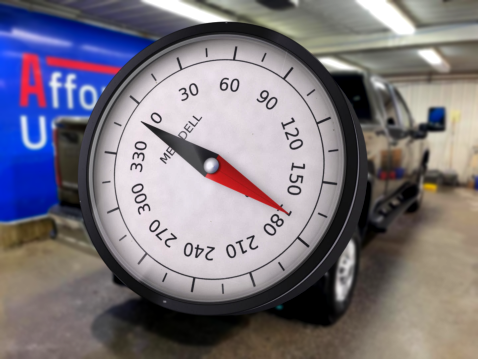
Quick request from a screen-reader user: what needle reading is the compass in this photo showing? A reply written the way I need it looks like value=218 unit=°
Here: value=172.5 unit=°
